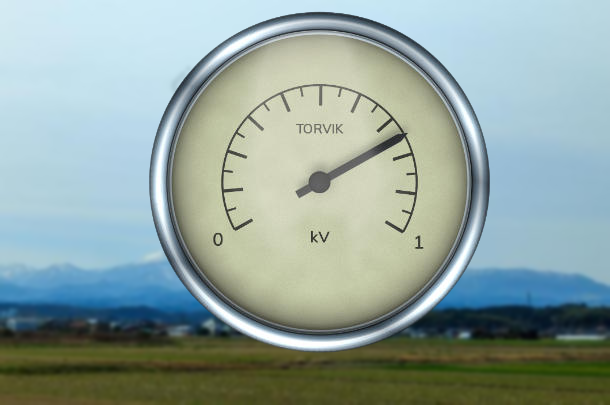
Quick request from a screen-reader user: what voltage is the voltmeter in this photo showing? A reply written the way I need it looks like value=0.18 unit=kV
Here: value=0.75 unit=kV
